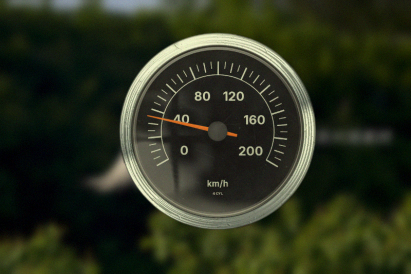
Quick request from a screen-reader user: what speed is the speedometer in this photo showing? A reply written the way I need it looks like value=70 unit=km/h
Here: value=35 unit=km/h
